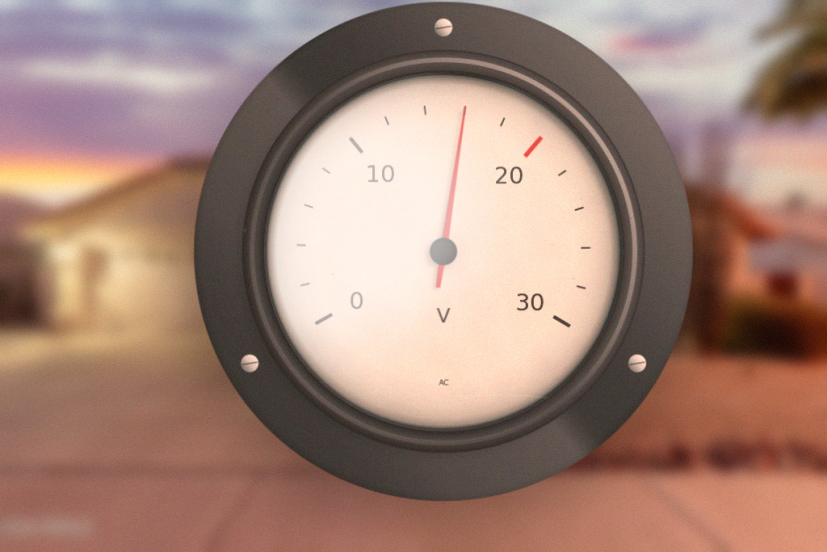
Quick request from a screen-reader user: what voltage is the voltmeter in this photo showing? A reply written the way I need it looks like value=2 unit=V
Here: value=16 unit=V
